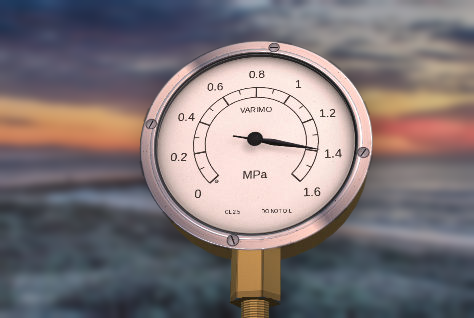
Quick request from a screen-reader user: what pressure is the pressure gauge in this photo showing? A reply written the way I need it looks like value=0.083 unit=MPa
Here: value=1.4 unit=MPa
